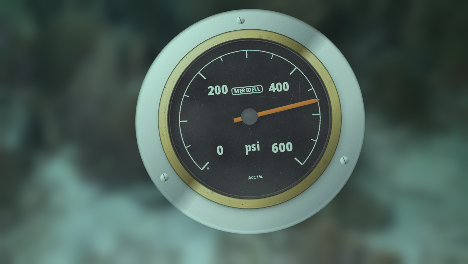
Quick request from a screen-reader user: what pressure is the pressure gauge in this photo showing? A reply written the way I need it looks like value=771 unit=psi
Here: value=475 unit=psi
